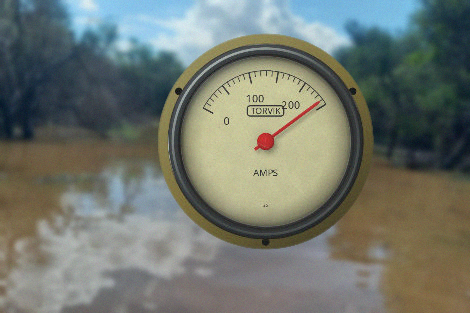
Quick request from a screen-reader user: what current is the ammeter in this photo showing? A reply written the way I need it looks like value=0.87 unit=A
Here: value=240 unit=A
